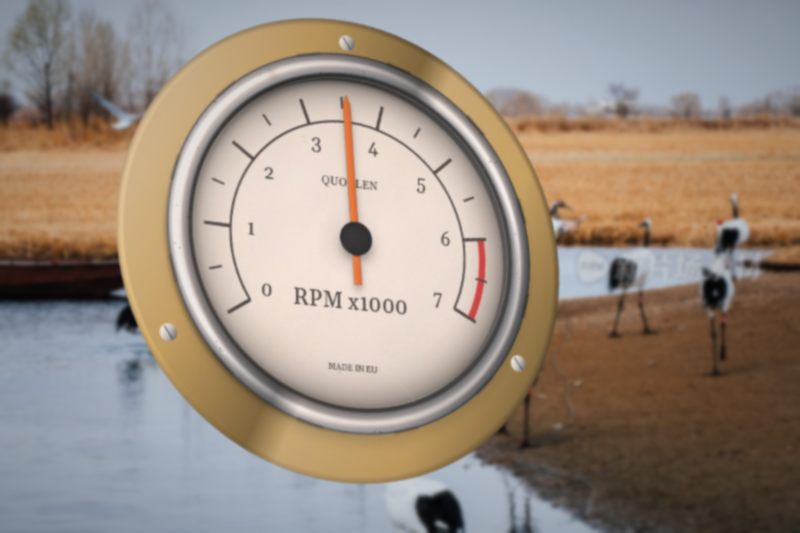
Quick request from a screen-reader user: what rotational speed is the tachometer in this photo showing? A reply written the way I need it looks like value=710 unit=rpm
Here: value=3500 unit=rpm
